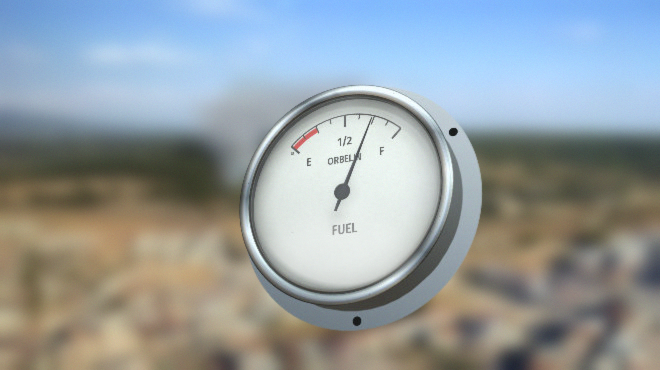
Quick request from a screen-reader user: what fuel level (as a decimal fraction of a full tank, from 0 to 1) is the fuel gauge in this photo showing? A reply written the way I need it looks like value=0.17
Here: value=0.75
